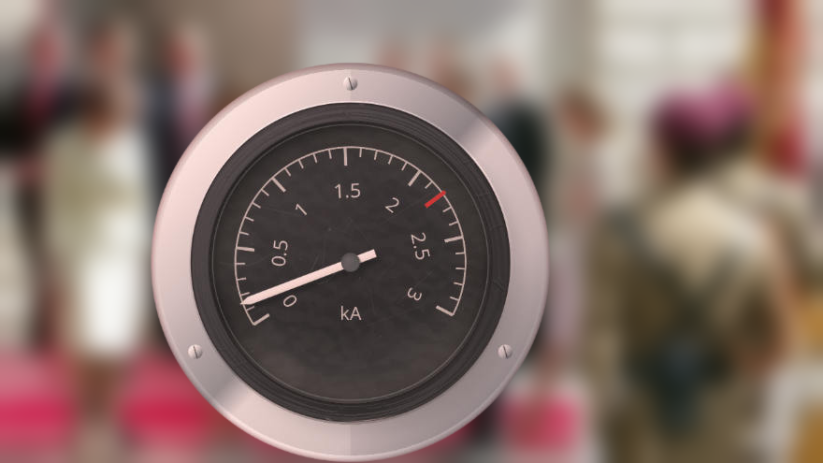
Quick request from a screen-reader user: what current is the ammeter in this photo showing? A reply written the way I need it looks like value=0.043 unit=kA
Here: value=0.15 unit=kA
